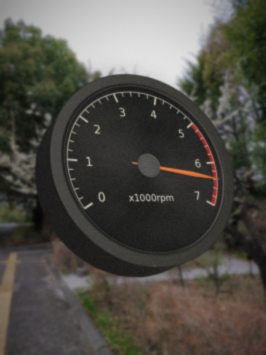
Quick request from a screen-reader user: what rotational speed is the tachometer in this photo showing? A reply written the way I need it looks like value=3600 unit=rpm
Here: value=6400 unit=rpm
